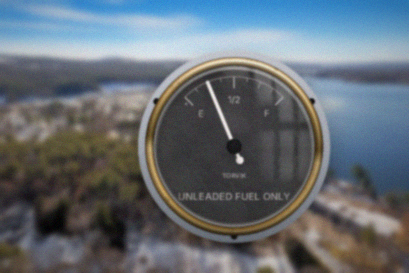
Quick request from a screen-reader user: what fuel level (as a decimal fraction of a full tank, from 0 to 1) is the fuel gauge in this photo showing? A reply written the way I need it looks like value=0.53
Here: value=0.25
